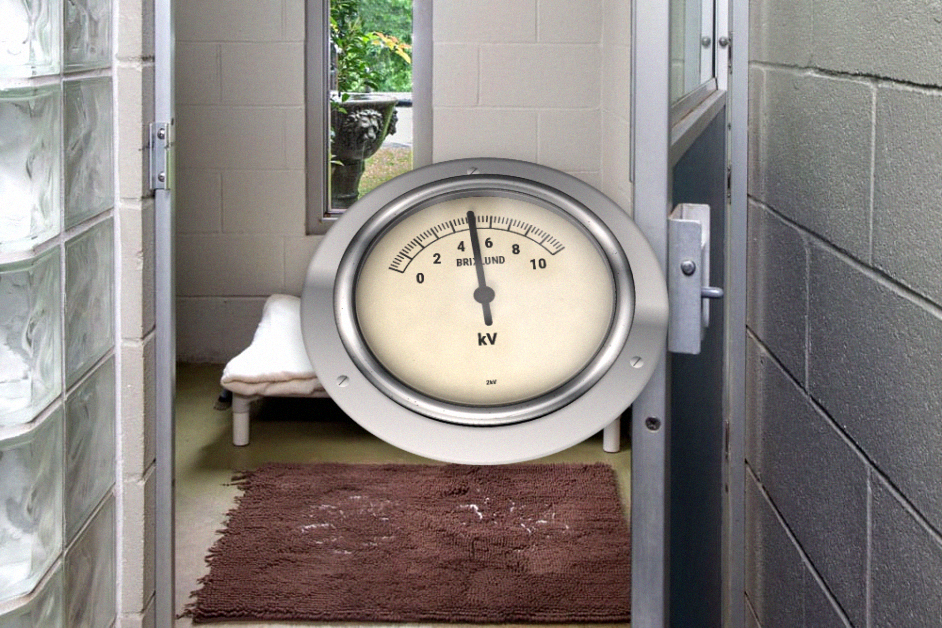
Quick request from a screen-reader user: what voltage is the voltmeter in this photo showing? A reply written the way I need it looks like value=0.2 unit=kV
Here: value=5 unit=kV
